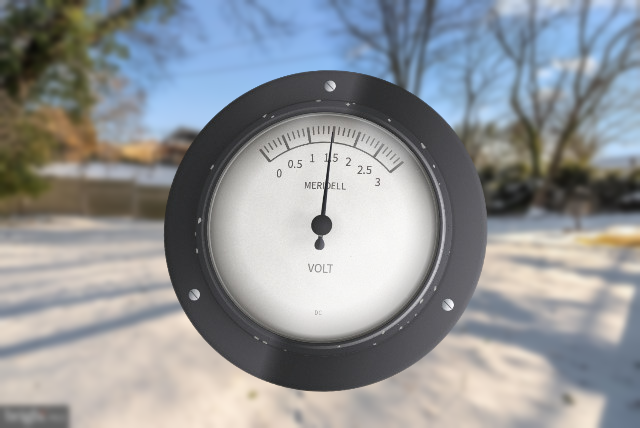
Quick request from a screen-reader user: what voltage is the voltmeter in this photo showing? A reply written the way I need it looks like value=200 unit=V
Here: value=1.5 unit=V
